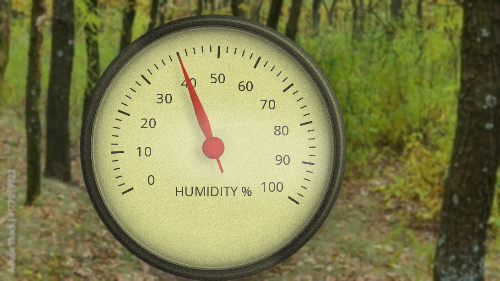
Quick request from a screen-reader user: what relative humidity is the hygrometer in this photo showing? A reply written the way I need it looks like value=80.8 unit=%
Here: value=40 unit=%
